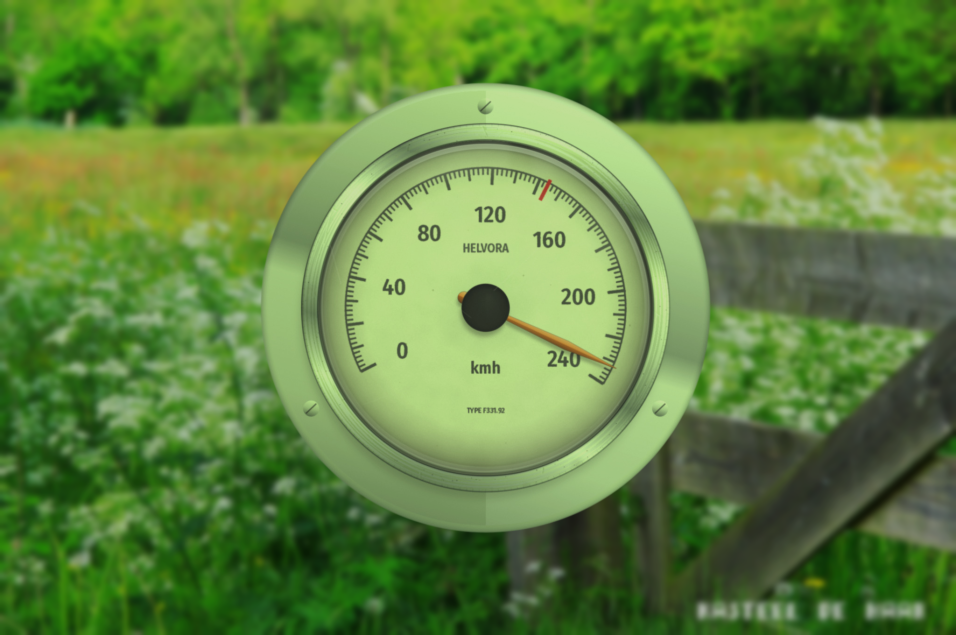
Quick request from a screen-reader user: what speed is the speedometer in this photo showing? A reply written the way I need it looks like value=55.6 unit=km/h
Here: value=232 unit=km/h
